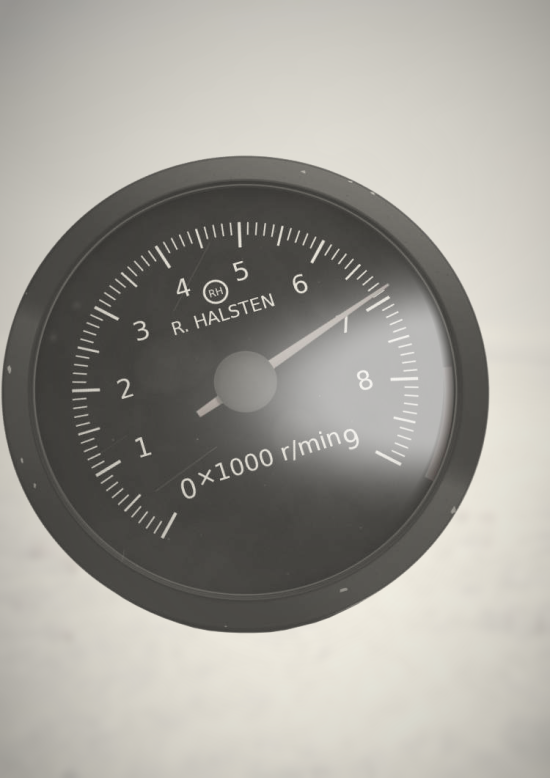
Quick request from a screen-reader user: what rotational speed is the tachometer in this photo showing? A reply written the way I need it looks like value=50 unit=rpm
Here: value=6900 unit=rpm
